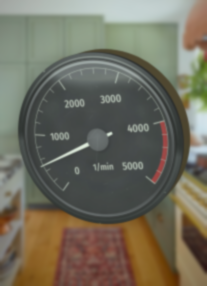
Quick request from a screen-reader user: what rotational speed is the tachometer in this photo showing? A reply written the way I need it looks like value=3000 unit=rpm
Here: value=500 unit=rpm
